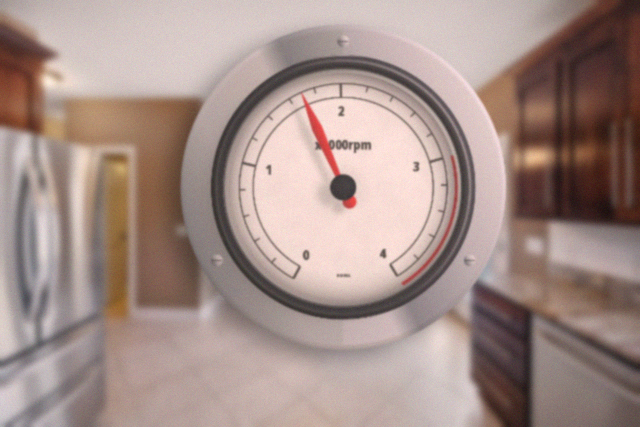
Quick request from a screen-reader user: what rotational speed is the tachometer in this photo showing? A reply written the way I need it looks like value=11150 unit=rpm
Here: value=1700 unit=rpm
